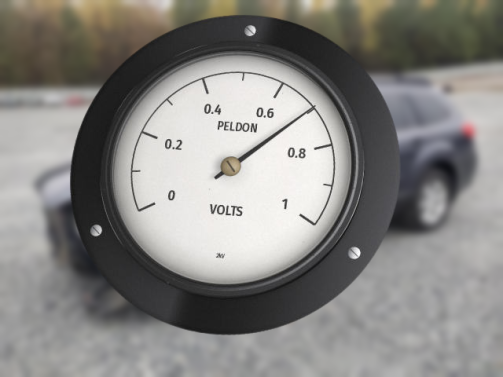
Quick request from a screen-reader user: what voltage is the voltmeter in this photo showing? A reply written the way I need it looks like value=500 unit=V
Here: value=0.7 unit=V
